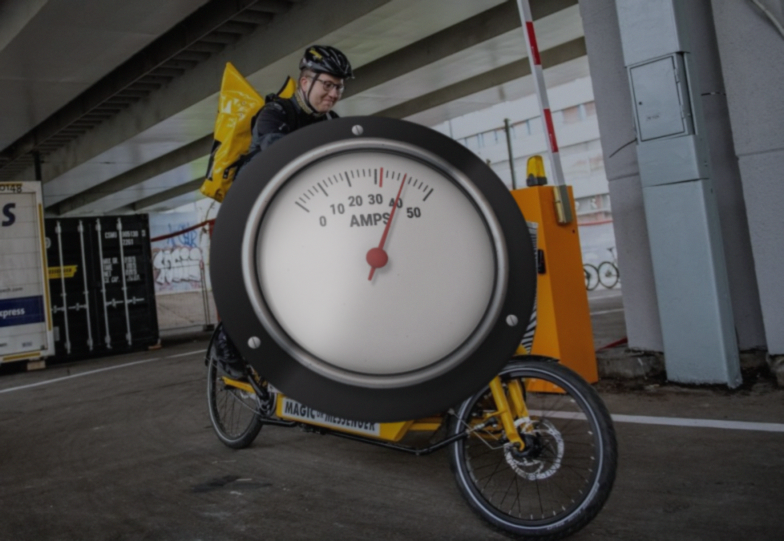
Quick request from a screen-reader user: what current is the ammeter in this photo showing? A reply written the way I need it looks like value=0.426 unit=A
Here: value=40 unit=A
